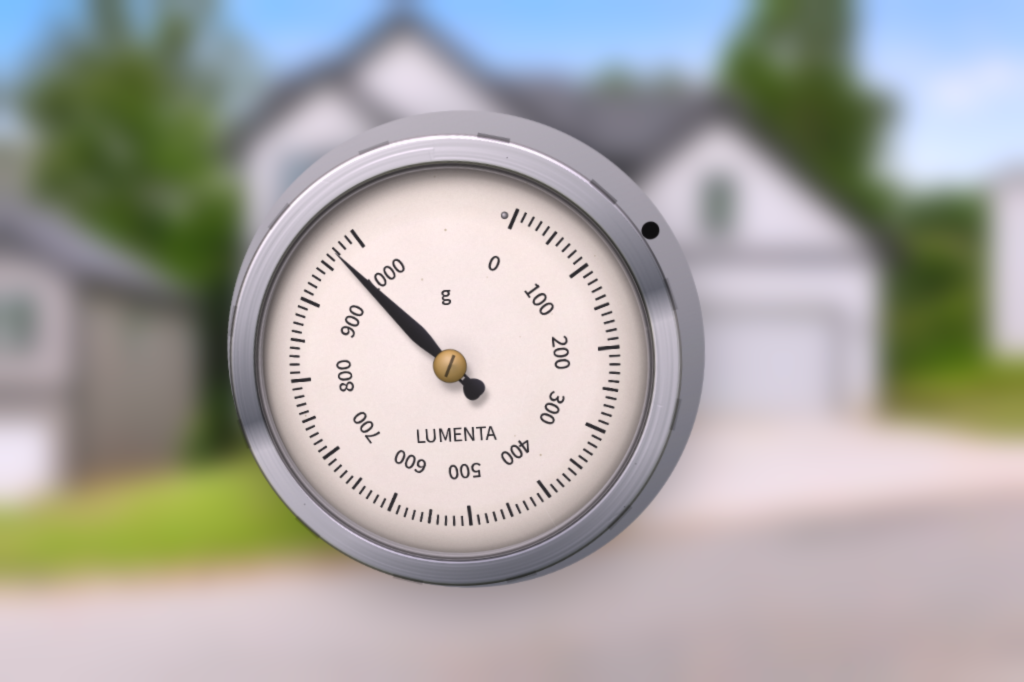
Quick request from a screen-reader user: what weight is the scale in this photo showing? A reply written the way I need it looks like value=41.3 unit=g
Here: value=970 unit=g
